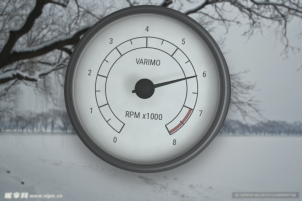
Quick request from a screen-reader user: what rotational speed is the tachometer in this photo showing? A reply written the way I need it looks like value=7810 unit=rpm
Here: value=6000 unit=rpm
